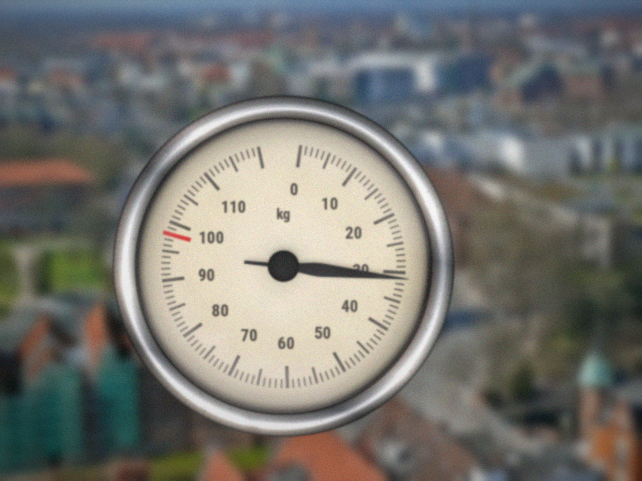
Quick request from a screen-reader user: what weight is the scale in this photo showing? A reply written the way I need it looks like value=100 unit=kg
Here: value=31 unit=kg
